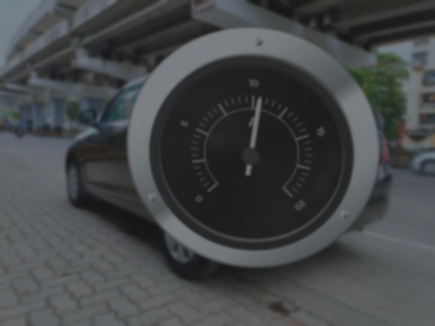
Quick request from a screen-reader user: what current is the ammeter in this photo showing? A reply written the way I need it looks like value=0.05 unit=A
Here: value=10.5 unit=A
